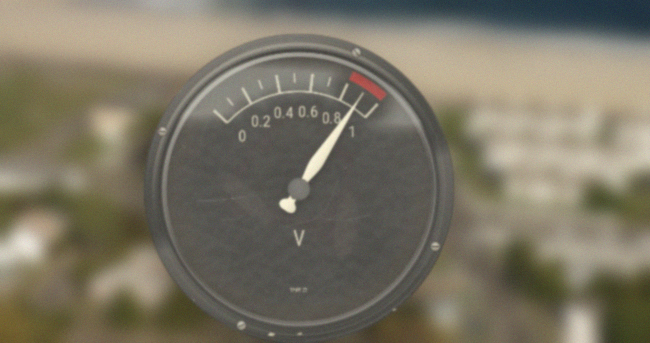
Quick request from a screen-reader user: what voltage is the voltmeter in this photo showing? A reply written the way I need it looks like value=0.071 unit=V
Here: value=0.9 unit=V
